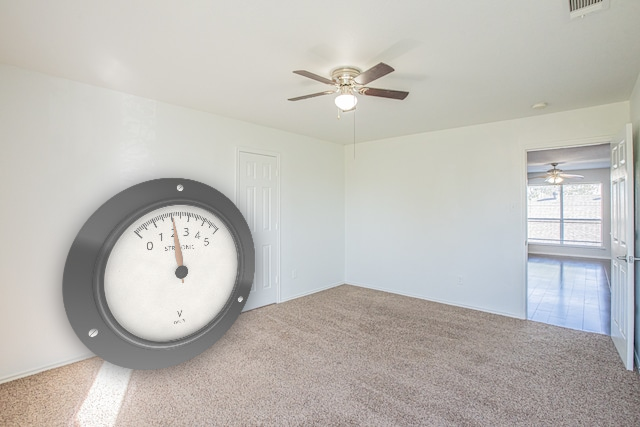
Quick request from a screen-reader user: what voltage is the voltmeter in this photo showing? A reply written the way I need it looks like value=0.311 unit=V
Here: value=2 unit=V
